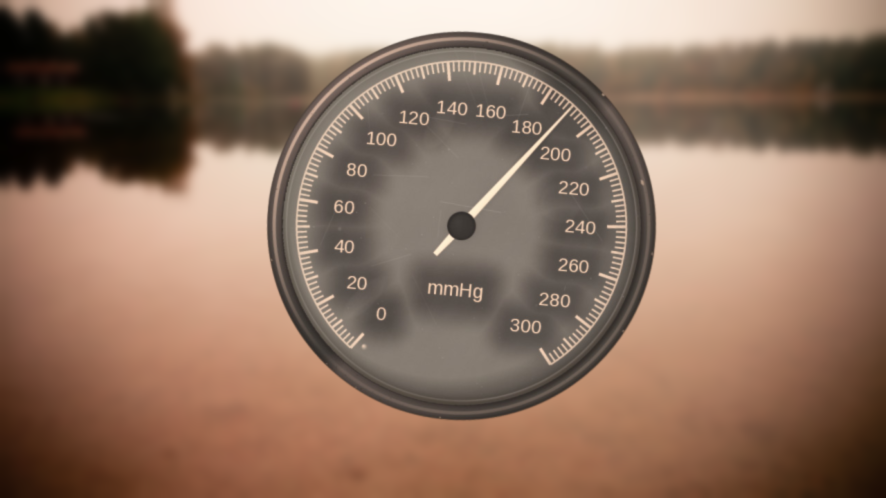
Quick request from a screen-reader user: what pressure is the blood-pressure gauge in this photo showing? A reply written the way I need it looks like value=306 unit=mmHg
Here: value=190 unit=mmHg
